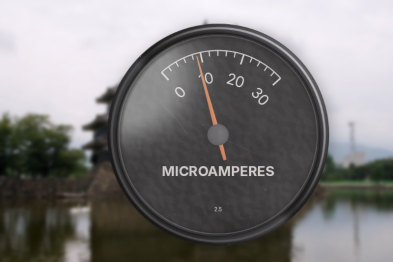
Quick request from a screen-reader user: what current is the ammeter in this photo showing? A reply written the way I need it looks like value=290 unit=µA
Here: value=9 unit=µA
